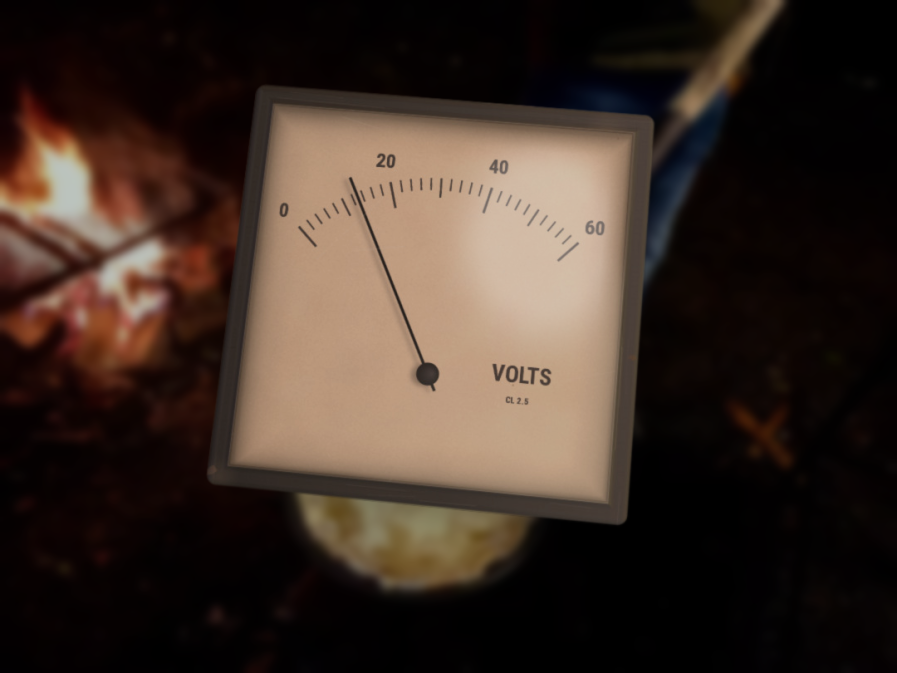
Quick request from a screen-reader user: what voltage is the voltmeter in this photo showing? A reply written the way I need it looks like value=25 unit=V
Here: value=13 unit=V
